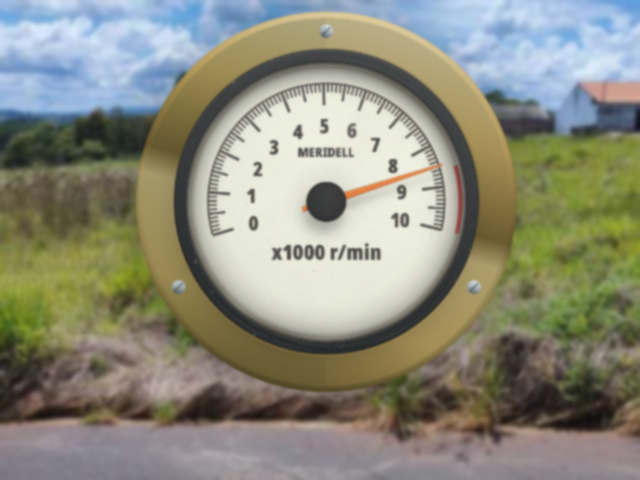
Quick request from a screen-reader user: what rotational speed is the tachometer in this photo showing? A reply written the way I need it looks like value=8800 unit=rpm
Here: value=8500 unit=rpm
